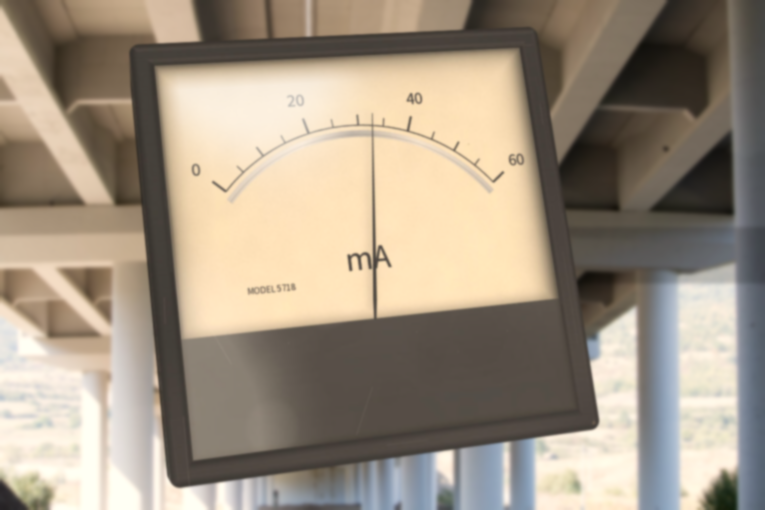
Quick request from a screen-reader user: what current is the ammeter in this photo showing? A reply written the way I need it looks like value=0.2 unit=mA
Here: value=32.5 unit=mA
